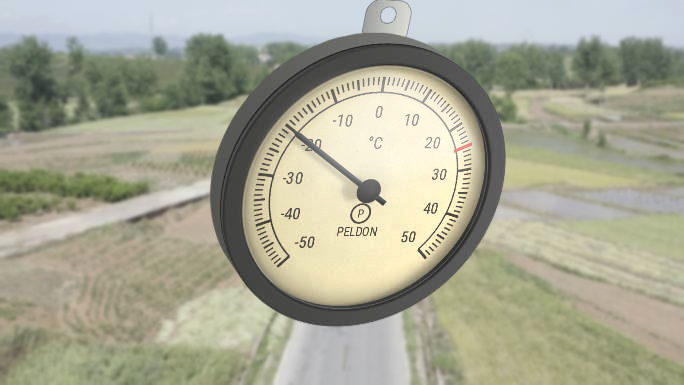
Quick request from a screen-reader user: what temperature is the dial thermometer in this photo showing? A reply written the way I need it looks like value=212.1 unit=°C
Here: value=-20 unit=°C
